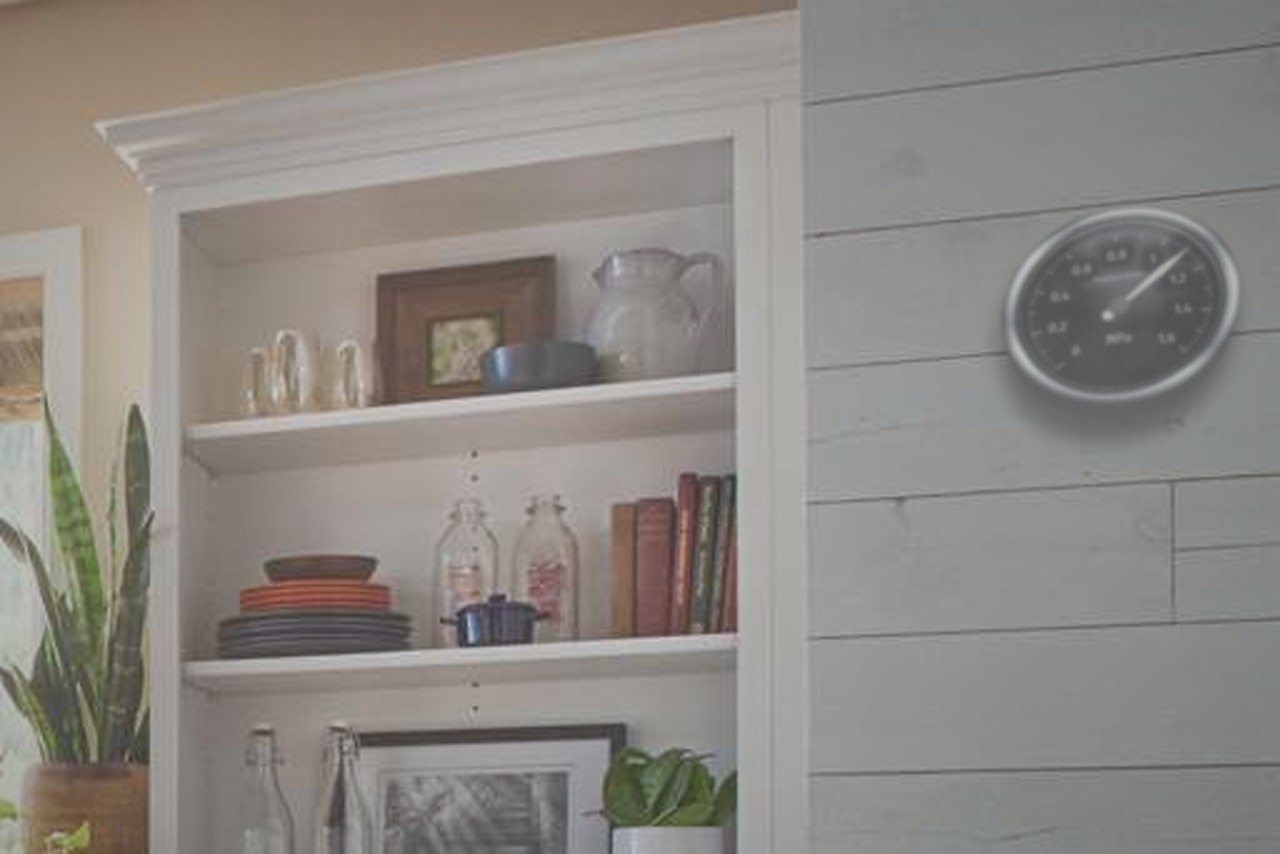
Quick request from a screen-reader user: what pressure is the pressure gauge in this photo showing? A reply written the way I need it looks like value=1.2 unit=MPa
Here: value=1.1 unit=MPa
